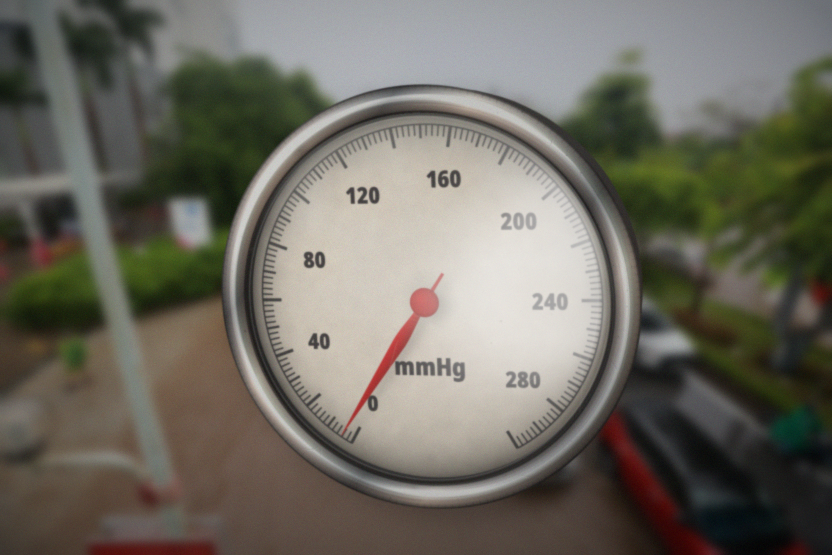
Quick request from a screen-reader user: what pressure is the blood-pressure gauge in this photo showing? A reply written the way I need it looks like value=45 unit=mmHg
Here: value=4 unit=mmHg
